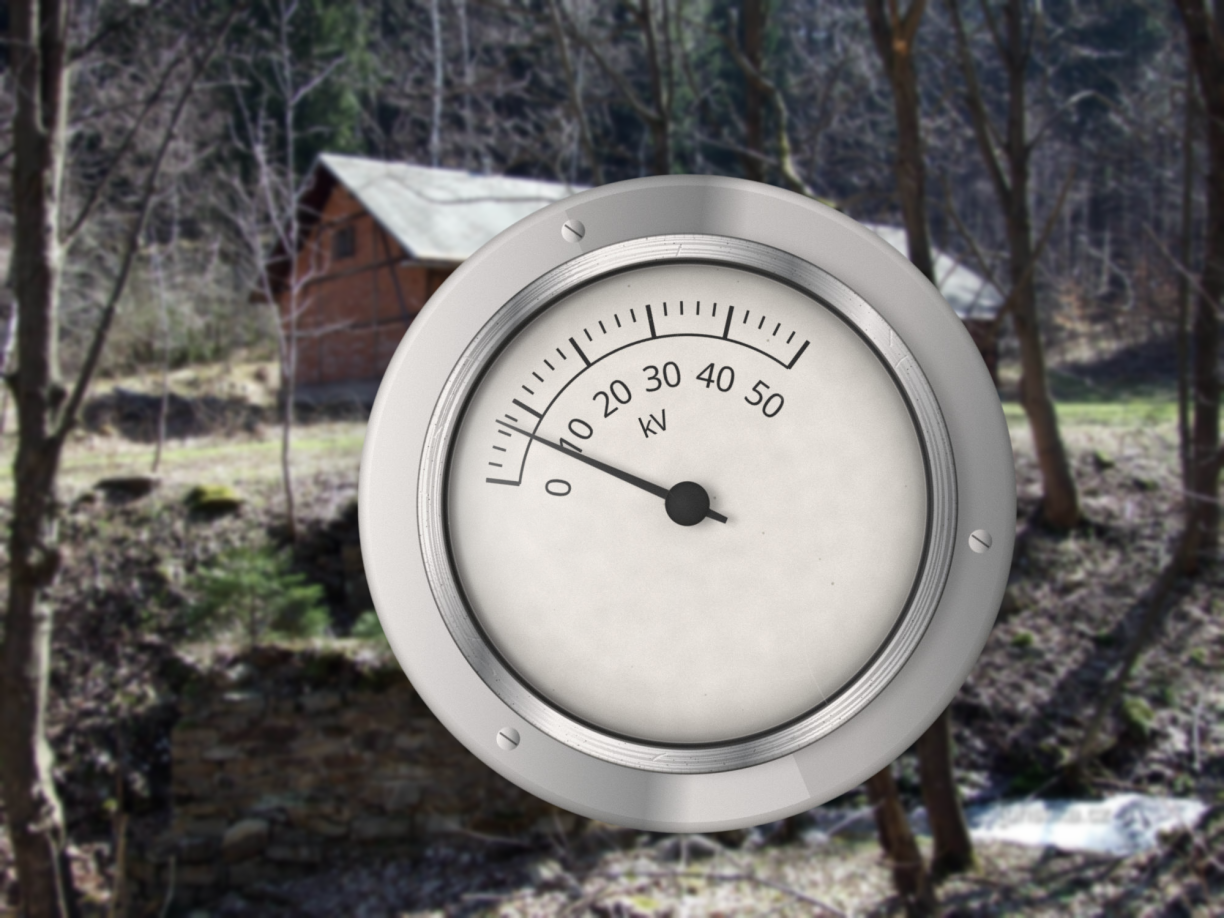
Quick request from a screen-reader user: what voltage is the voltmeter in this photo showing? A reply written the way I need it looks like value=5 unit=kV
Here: value=7 unit=kV
